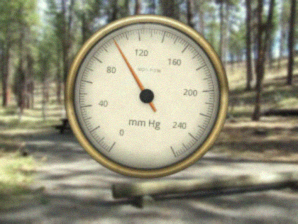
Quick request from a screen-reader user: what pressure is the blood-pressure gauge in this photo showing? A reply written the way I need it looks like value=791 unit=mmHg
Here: value=100 unit=mmHg
